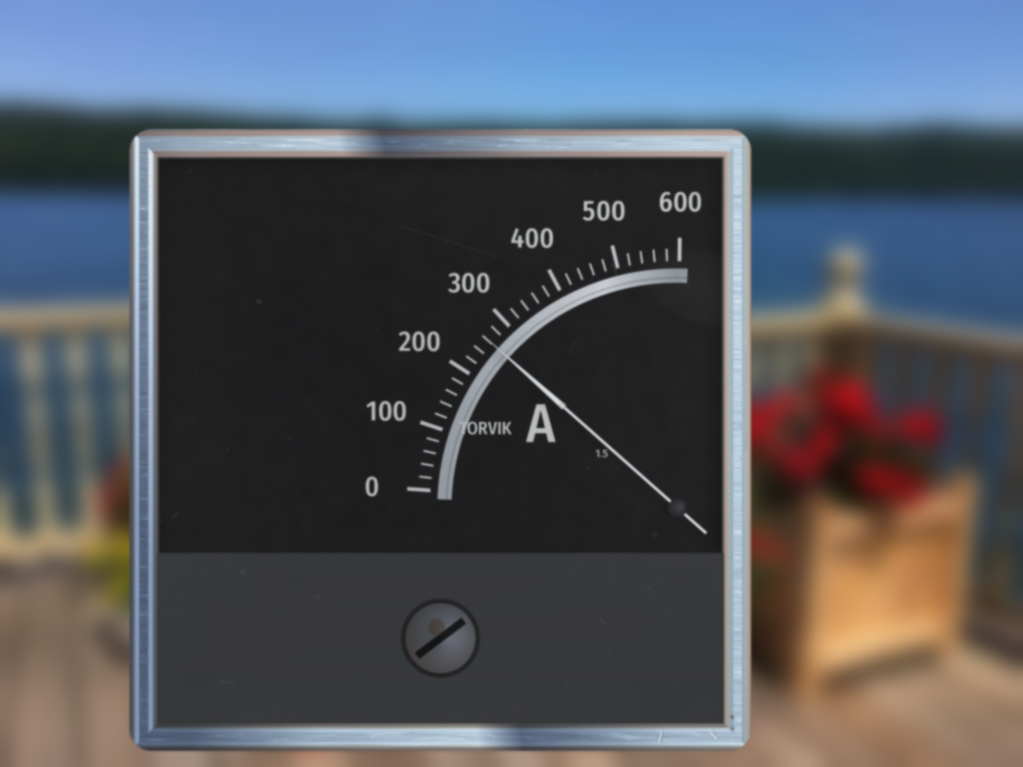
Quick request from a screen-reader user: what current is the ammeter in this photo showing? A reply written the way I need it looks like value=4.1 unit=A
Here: value=260 unit=A
